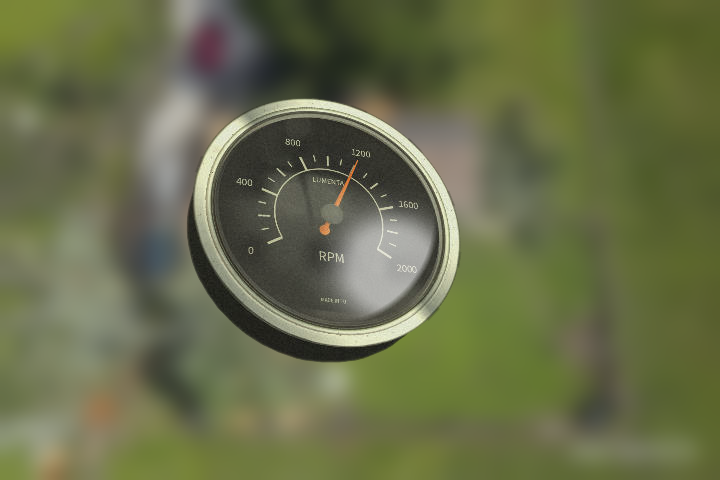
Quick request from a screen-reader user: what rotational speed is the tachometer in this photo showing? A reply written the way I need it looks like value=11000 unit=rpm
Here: value=1200 unit=rpm
